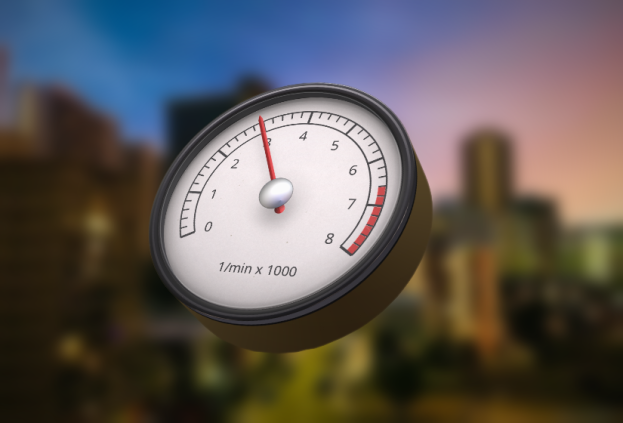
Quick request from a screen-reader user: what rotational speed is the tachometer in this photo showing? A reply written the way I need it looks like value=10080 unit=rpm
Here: value=3000 unit=rpm
